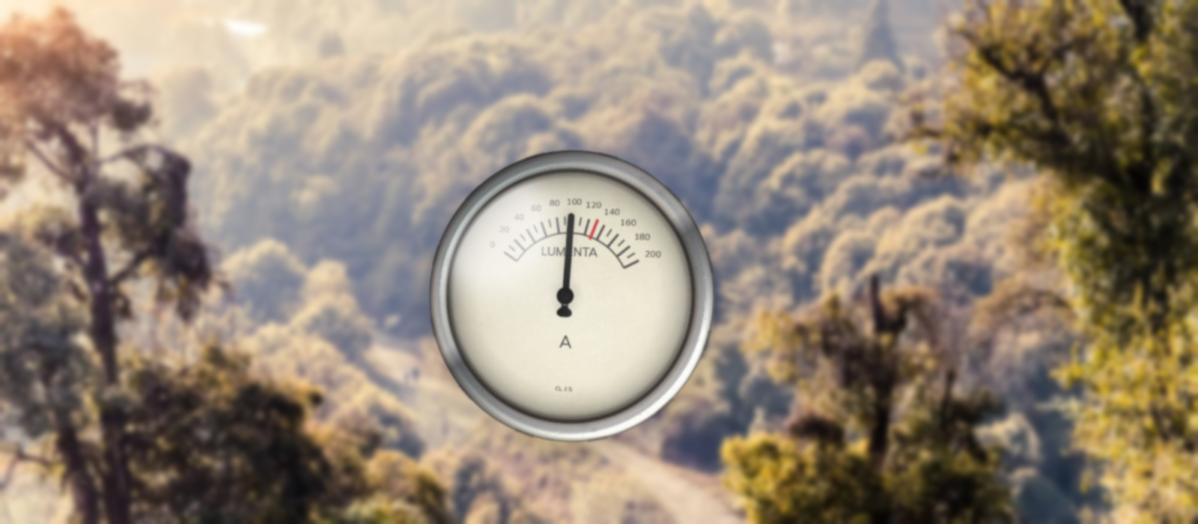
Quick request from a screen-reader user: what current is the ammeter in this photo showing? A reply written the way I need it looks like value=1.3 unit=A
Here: value=100 unit=A
